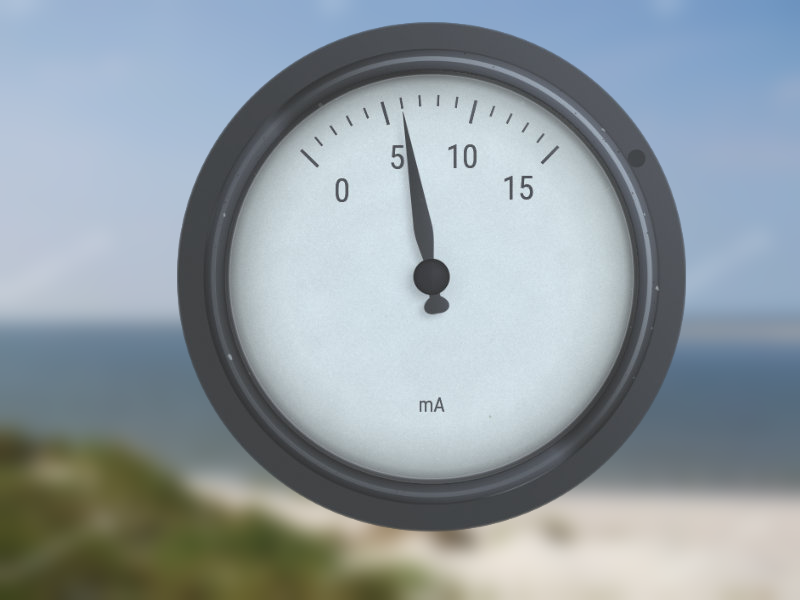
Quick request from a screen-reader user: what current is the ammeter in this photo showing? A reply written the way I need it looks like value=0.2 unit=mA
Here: value=6 unit=mA
